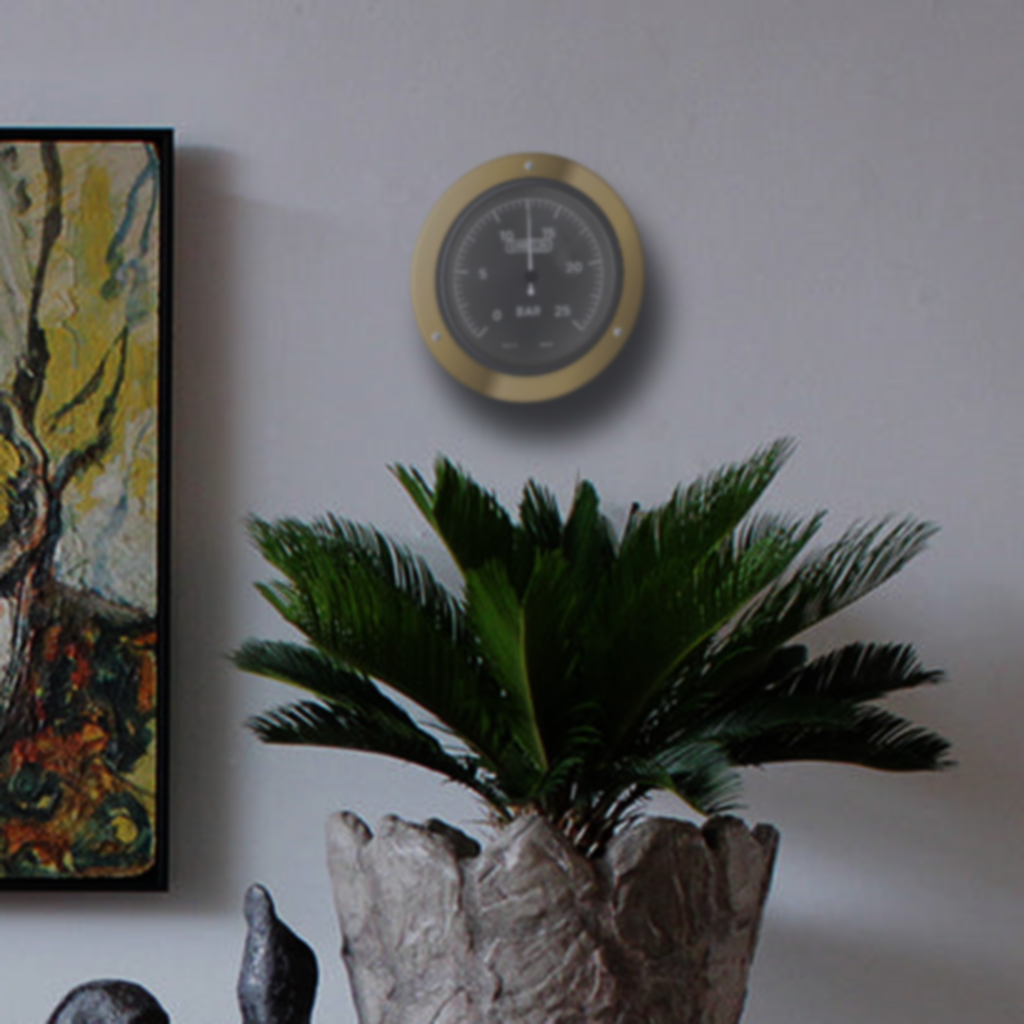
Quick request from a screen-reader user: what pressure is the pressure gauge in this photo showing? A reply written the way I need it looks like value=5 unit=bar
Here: value=12.5 unit=bar
